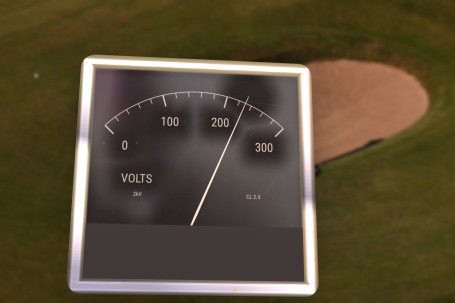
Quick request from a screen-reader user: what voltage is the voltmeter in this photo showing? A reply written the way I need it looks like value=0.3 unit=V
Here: value=230 unit=V
